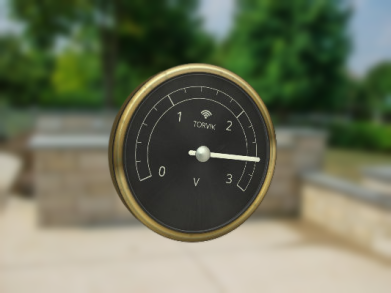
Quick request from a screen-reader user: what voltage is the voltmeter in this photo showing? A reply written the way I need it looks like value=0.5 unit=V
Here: value=2.6 unit=V
